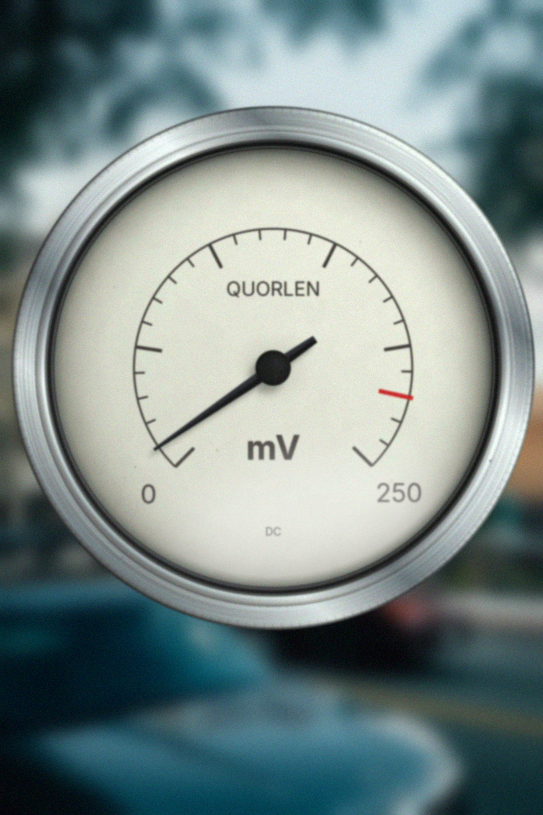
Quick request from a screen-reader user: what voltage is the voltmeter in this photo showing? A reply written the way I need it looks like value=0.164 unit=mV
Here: value=10 unit=mV
